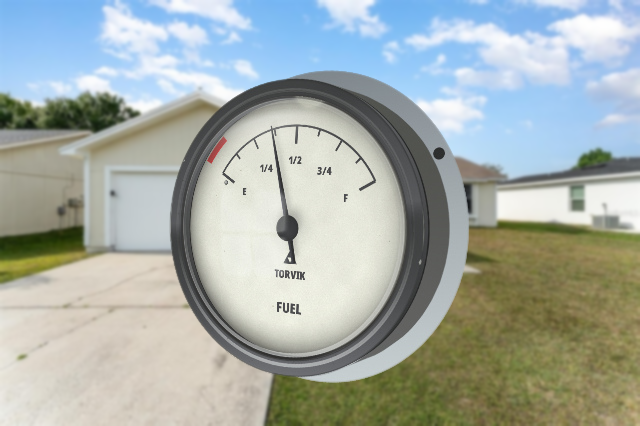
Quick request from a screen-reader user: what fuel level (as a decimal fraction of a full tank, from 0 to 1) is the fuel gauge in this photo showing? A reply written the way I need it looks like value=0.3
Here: value=0.375
